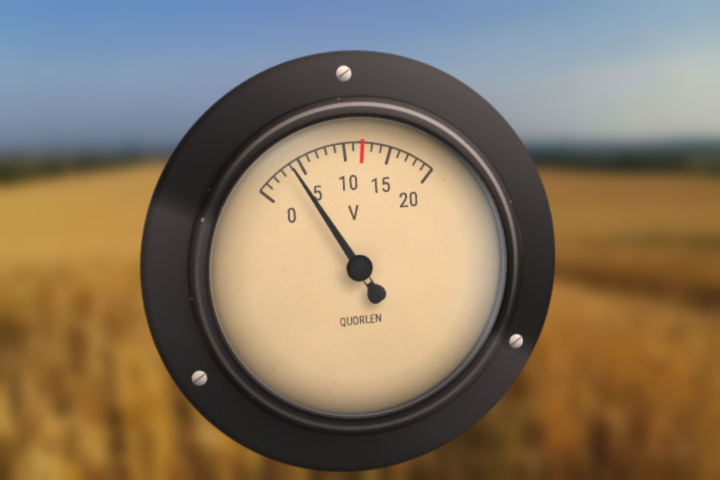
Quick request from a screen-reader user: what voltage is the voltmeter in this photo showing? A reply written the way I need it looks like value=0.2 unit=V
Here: value=4 unit=V
